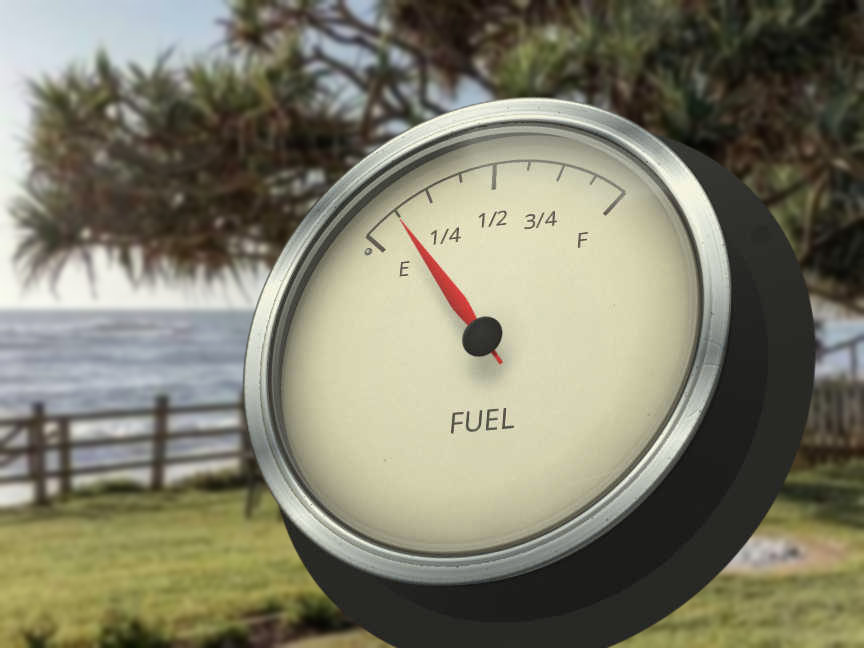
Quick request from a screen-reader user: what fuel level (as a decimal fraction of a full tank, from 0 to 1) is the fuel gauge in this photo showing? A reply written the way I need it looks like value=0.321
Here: value=0.125
